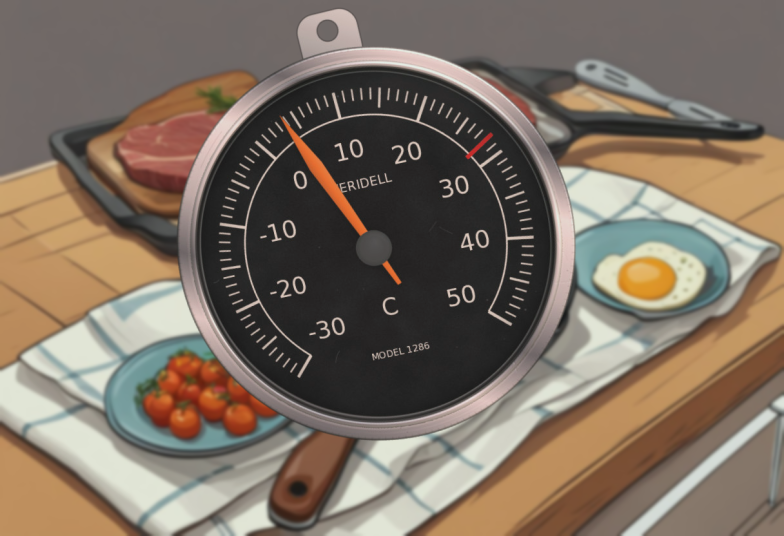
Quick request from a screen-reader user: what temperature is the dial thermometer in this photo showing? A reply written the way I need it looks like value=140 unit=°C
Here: value=4 unit=°C
